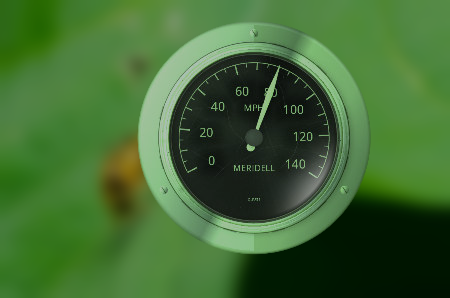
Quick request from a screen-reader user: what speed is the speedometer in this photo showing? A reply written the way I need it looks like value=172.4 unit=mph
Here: value=80 unit=mph
